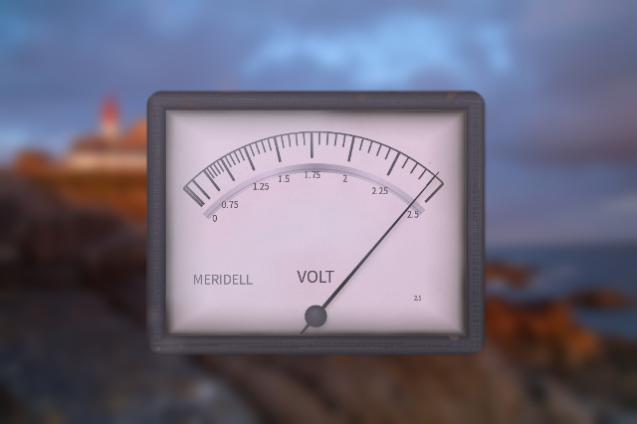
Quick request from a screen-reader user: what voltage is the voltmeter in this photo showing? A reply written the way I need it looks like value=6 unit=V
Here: value=2.45 unit=V
